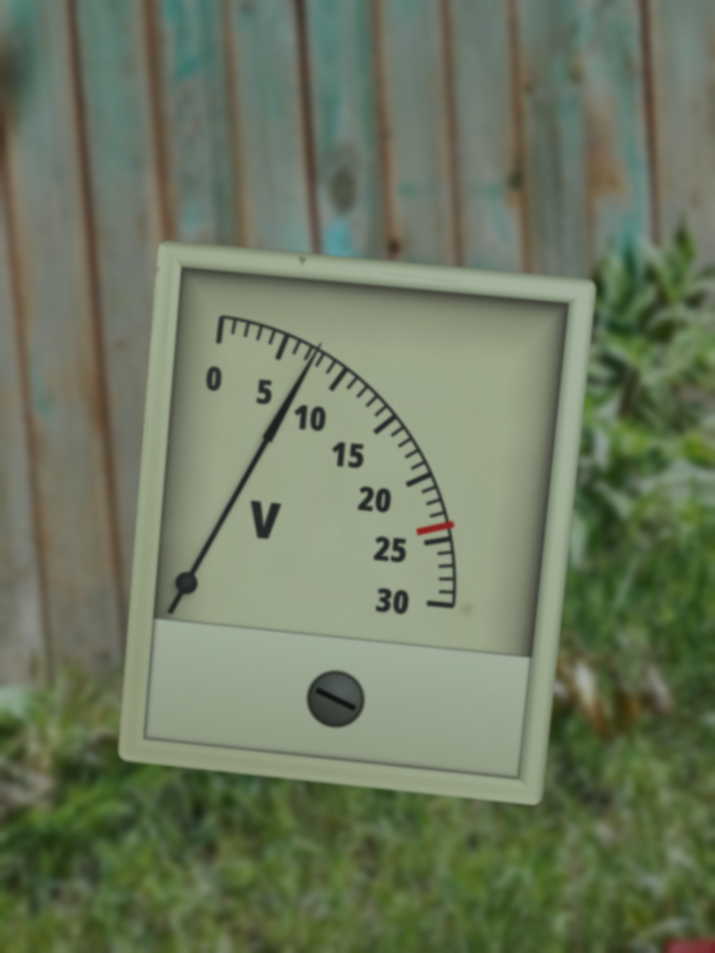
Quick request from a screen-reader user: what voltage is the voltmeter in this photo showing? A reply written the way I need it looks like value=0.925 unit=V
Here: value=7.5 unit=V
